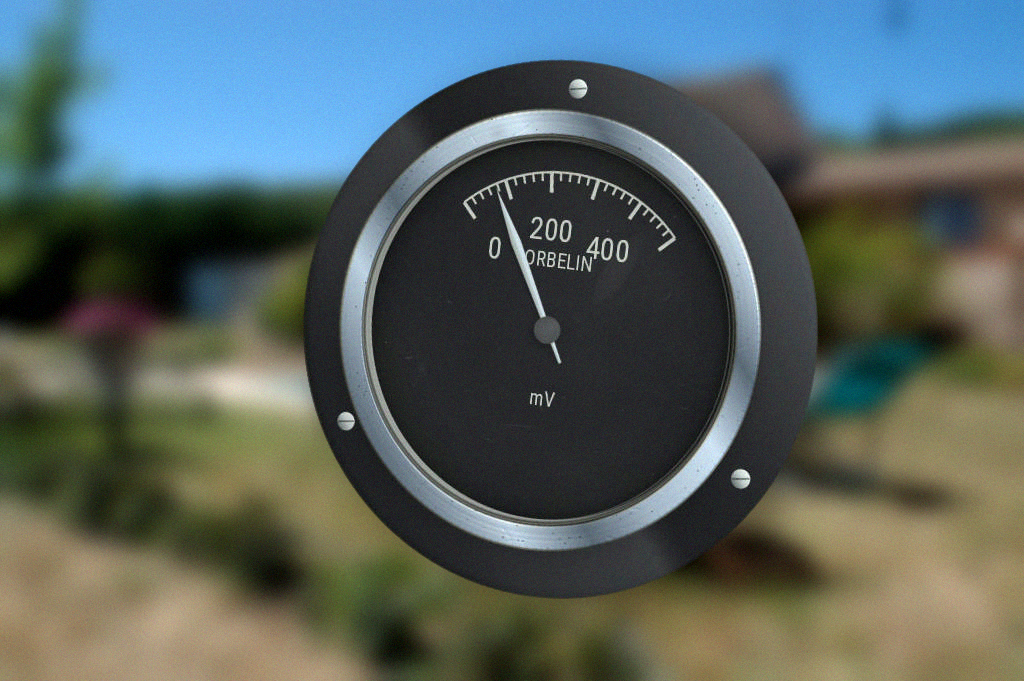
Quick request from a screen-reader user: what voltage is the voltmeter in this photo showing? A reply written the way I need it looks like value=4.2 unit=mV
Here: value=80 unit=mV
